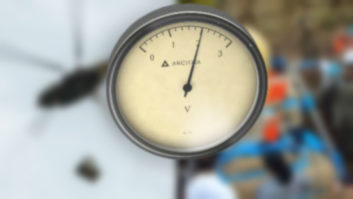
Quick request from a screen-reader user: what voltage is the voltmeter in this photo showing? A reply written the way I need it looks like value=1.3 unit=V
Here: value=2 unit=V
